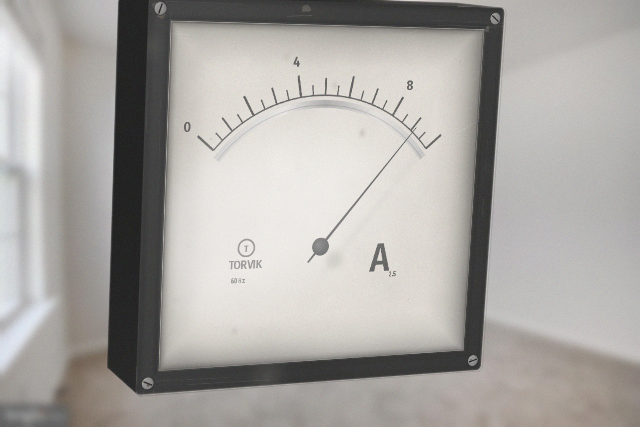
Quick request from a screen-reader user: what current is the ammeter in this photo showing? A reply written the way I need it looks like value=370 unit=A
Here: value=9 unit=A
